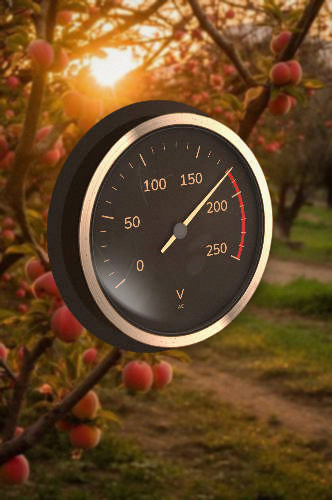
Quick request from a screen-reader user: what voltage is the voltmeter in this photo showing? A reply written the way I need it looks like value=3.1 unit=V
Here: value=180 unit=V
